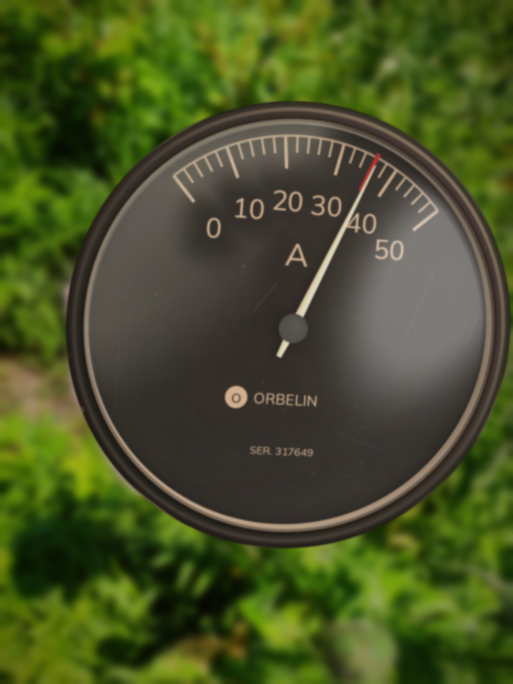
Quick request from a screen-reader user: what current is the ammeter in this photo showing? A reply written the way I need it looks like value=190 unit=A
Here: value=36 unit=A
